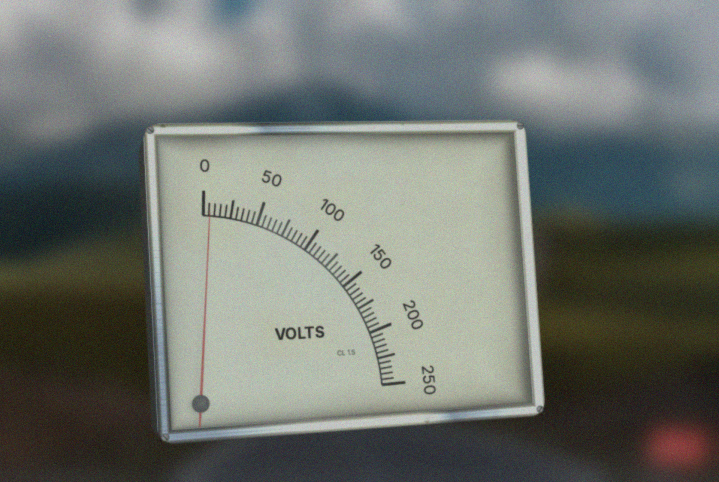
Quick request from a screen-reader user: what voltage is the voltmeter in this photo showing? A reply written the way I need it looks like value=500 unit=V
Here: value=5 unit=V
